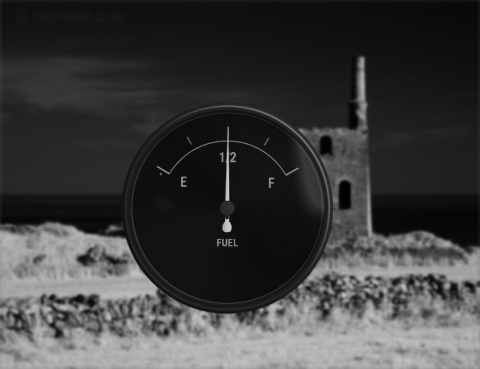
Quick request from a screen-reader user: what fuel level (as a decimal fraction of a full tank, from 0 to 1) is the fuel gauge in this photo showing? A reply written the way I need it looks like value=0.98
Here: value=0.5
